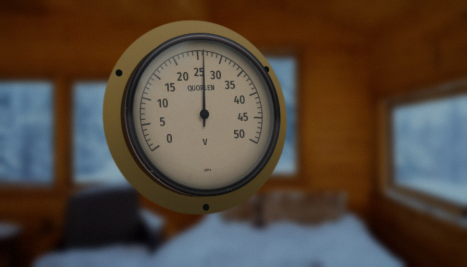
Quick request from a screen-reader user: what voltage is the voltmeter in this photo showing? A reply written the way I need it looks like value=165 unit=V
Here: value=26 unit=V
